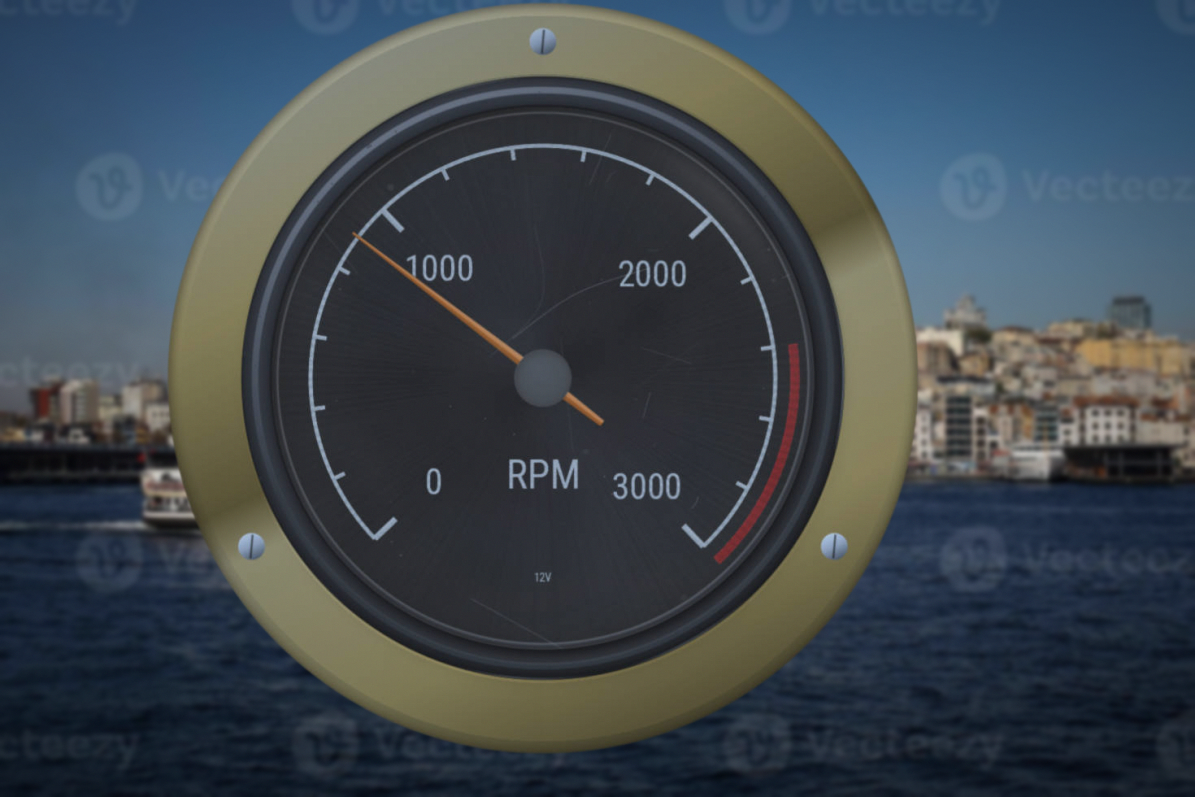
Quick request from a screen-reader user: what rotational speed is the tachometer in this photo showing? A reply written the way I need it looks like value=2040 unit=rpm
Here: value=900 unit=rpm
